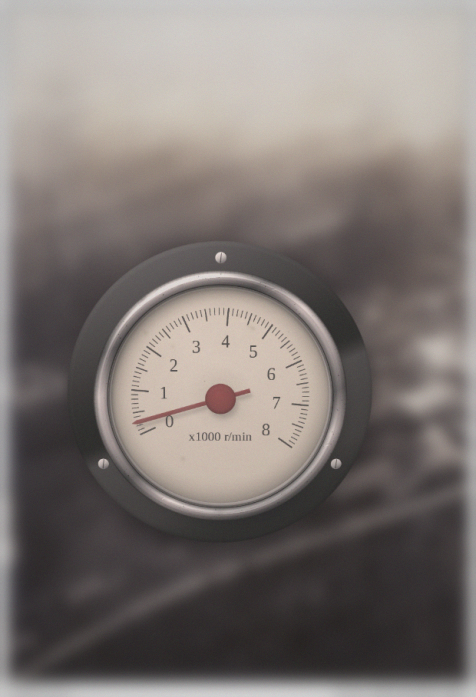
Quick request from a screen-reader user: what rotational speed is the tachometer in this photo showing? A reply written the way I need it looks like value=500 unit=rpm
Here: value=300 unit=rpm
